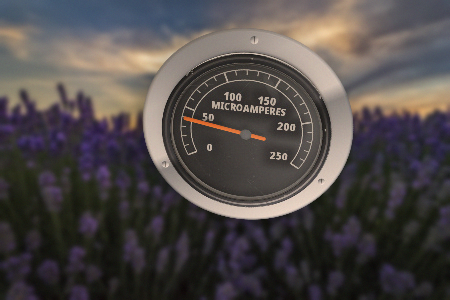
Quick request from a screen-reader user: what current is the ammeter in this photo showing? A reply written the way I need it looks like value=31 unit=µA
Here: value=40 unit=µA
